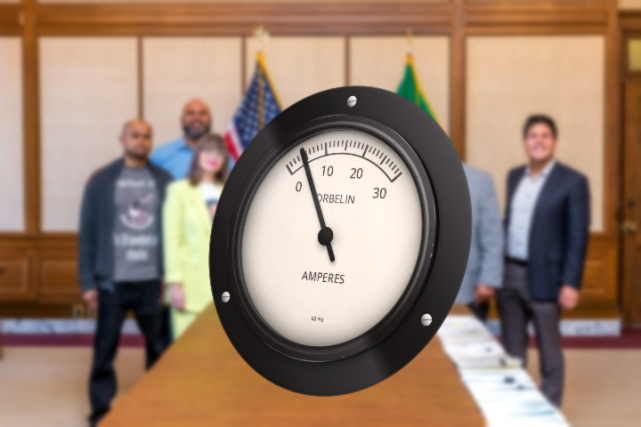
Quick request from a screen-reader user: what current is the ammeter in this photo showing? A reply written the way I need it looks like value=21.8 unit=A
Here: value=5 unit=A
